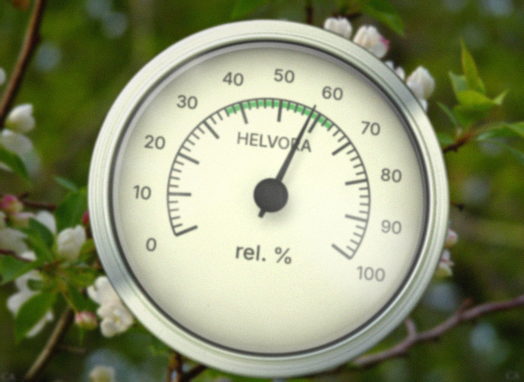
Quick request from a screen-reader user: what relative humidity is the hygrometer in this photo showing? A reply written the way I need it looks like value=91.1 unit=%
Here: value=58 unit=%
